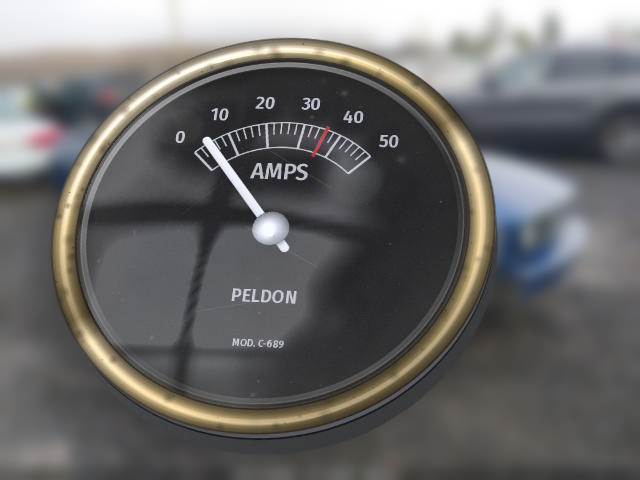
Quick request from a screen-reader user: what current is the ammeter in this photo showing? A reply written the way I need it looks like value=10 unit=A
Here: value=4 unit=A
